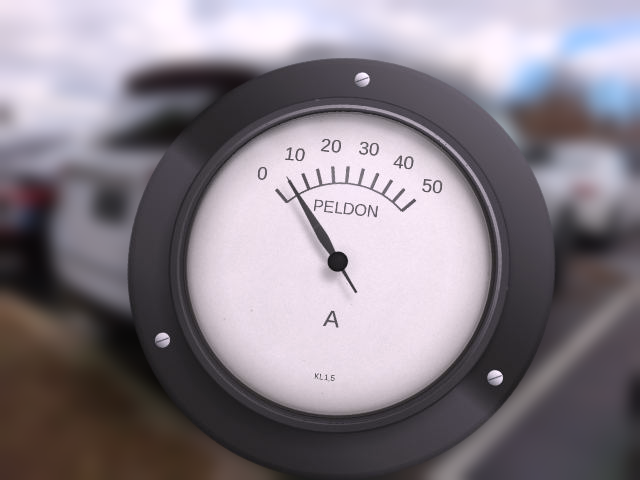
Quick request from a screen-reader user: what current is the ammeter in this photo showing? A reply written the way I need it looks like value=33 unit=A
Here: value=5 unit=A
